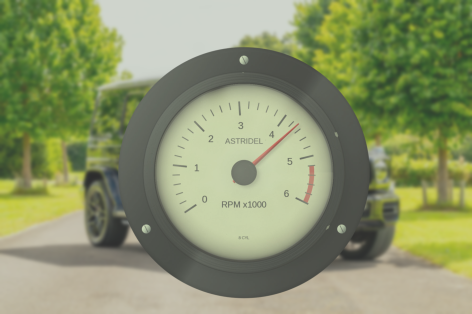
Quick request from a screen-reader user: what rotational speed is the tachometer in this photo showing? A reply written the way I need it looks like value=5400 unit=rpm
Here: value=4300 unit=rpm
